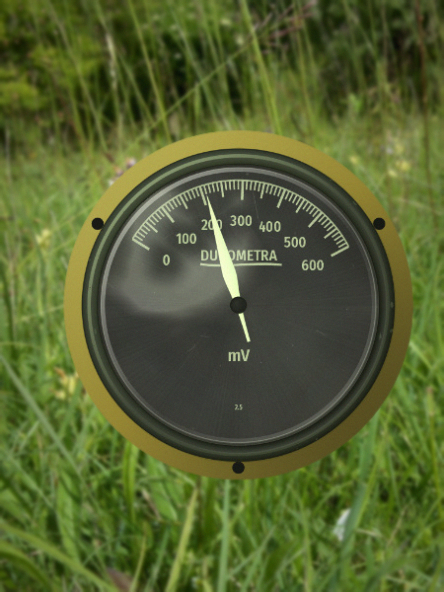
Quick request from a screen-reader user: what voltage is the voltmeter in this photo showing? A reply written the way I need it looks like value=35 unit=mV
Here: value=210 unit=mV
